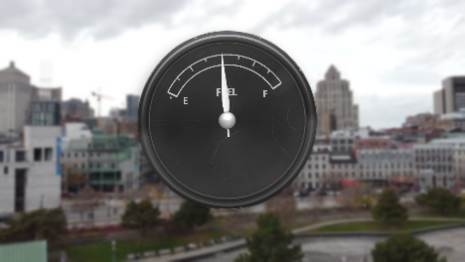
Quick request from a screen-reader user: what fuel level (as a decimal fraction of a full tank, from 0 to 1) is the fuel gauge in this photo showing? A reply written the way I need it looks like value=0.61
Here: value=0.5
